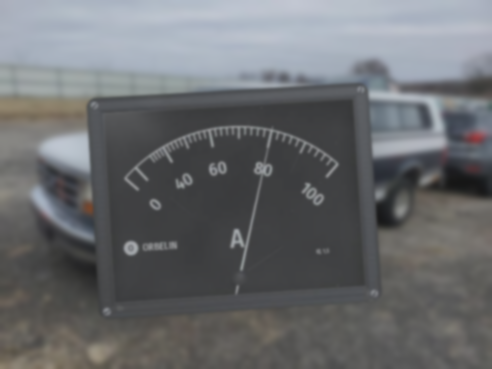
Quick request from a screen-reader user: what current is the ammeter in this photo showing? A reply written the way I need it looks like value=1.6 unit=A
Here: value=80 unit=A
